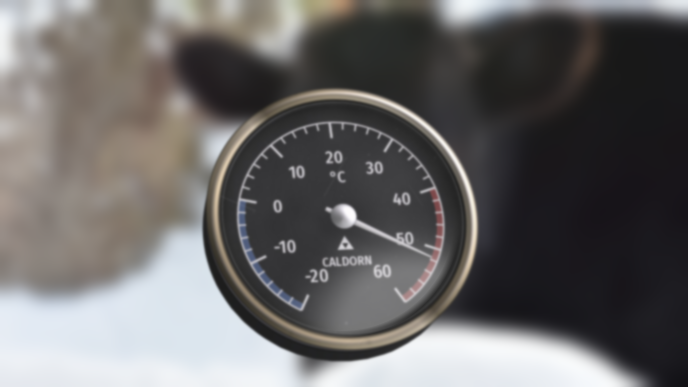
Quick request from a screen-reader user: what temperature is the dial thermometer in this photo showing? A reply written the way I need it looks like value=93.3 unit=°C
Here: value=52 unit=°C
